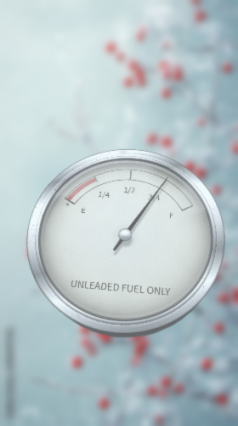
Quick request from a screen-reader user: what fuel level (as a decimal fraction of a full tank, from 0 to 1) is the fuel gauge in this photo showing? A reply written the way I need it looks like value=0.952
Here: value=0.75
